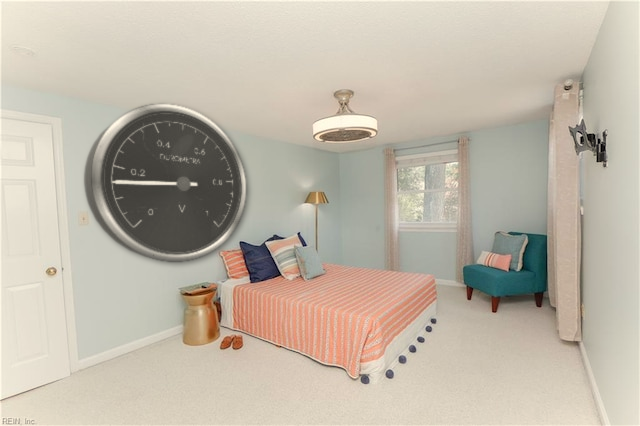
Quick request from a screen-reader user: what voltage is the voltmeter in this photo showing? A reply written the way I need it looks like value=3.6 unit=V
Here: value=0.15 unit=V
